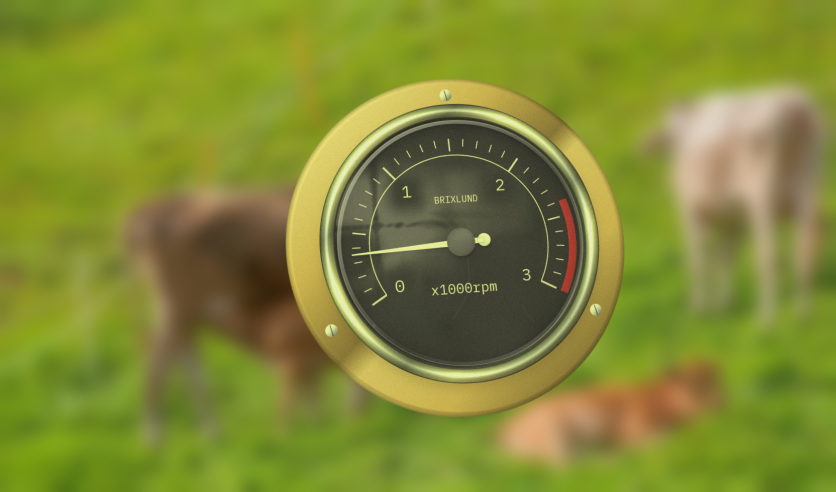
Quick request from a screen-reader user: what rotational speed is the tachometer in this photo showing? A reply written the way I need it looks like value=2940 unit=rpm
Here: value=350 unit=rpm
